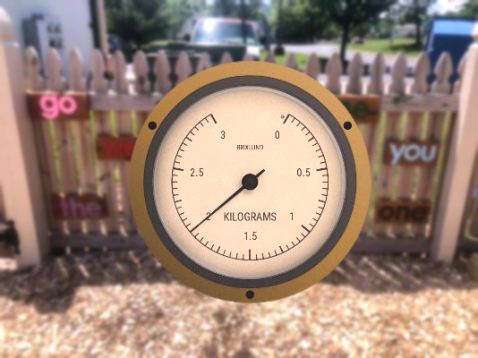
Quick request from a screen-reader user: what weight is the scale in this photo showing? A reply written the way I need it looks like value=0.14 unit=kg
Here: value=2 unit=kg
